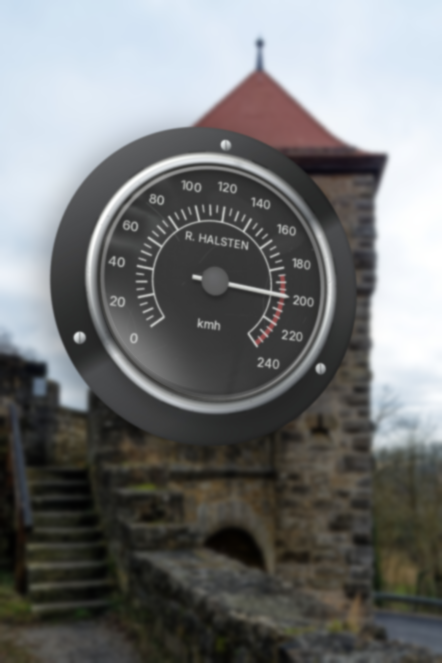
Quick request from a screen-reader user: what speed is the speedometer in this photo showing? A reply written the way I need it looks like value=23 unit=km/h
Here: value=200 unit=km/h
